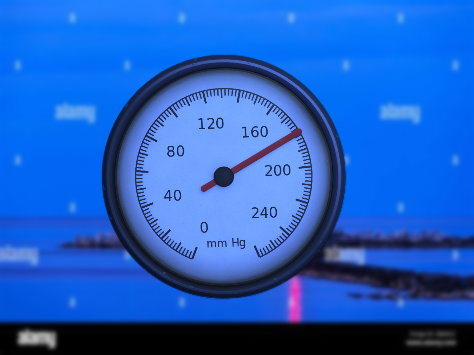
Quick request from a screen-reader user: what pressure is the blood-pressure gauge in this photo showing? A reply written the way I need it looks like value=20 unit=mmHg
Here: value=180 unit=mmHg
